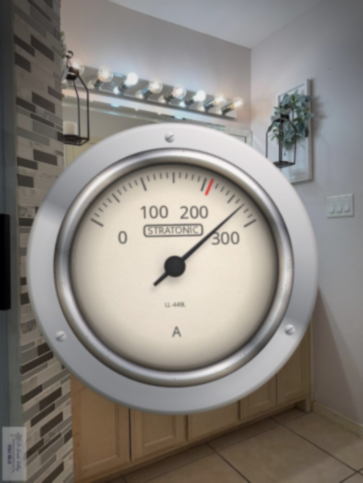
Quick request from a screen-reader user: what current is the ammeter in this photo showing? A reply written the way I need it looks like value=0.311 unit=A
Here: value=270 unit=A
